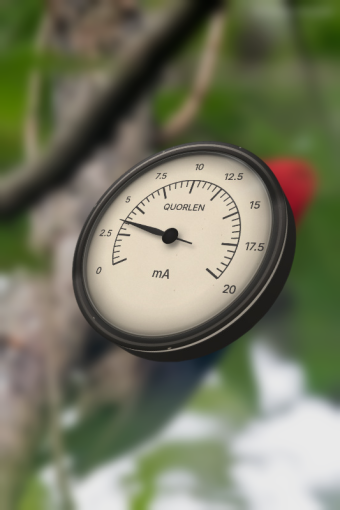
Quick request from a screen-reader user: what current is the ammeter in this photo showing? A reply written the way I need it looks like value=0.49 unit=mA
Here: value=3.5 unit=mA
